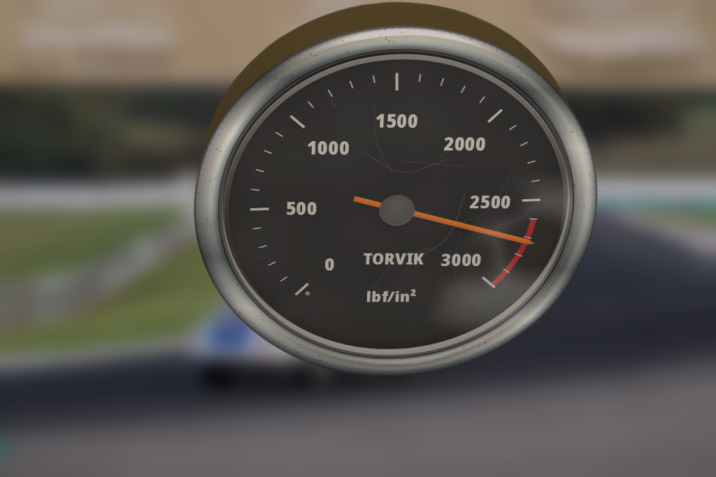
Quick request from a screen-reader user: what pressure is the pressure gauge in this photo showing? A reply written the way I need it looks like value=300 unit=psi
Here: value=2700 unit=psi
